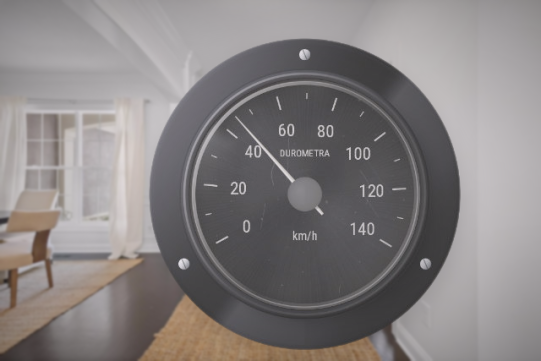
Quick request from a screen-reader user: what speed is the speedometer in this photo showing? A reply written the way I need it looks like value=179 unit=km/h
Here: value=45 unit=km/h
